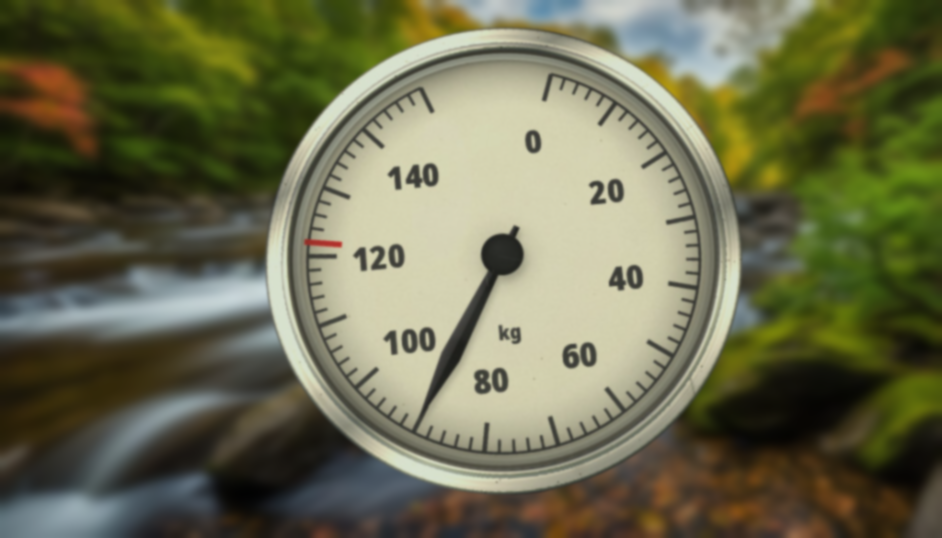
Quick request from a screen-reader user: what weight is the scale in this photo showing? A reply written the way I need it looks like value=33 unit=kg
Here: value=90 unit=kg
